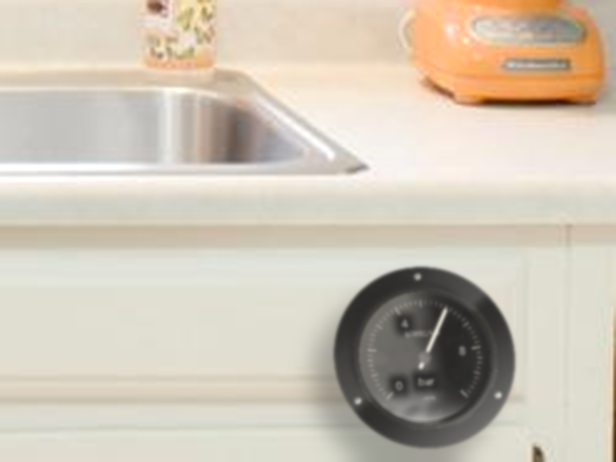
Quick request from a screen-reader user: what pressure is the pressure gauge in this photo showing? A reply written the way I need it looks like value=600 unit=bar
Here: value=6 unit=bar
